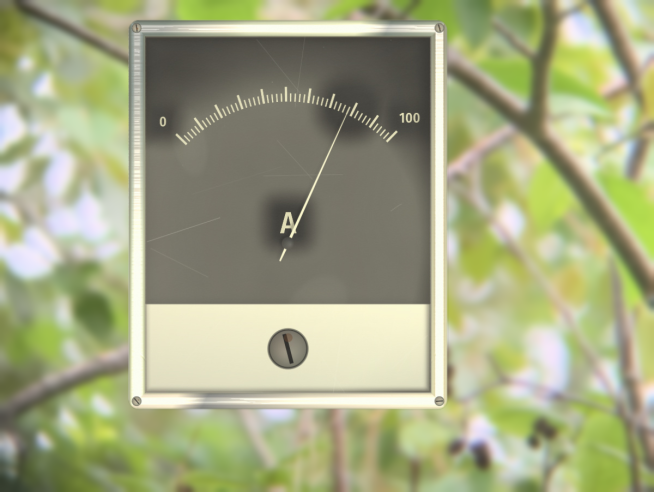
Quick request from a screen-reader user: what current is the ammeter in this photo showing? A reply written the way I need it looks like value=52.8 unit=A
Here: value=78 unit=A
